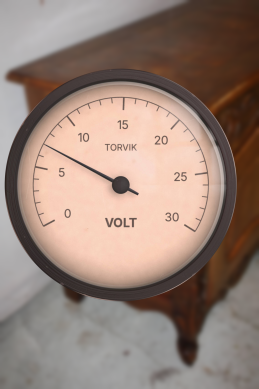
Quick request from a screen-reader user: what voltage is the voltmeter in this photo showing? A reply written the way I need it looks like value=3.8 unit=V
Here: value=7 unit=V
